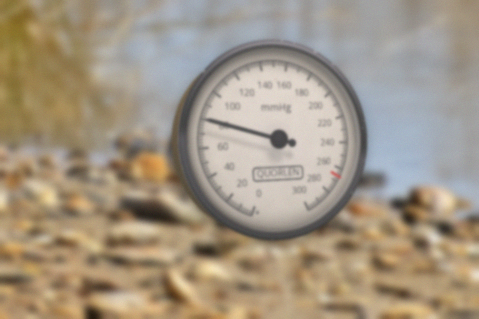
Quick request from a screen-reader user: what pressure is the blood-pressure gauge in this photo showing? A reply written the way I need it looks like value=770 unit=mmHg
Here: value=80 unit=mmHg
